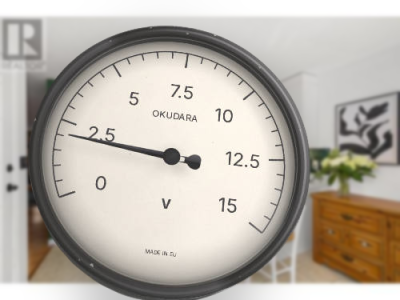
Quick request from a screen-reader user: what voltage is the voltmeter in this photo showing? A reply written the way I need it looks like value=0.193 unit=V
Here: value=2 unit=V
